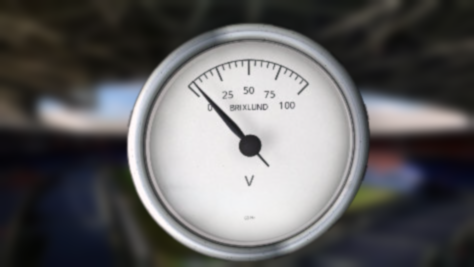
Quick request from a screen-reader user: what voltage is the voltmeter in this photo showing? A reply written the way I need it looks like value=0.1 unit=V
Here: value=5 unit=V
